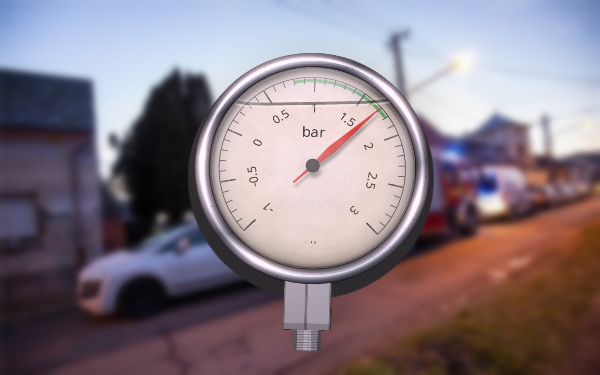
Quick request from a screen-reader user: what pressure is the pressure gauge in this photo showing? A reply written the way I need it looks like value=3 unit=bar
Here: value=1.7 unit=bar
